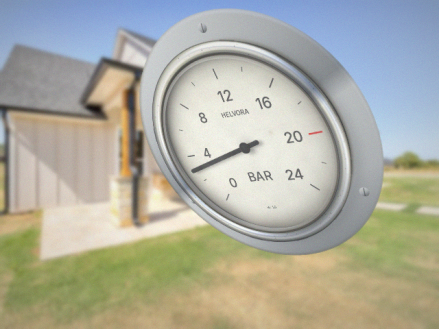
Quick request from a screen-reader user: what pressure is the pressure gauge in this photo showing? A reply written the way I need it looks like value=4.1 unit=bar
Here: value=3 unit=bar
